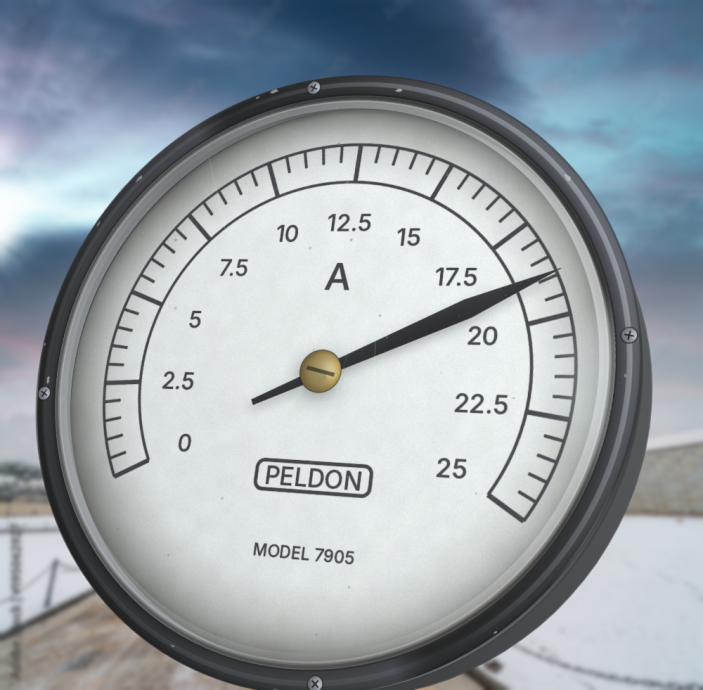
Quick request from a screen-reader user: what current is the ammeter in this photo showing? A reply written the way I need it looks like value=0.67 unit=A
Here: value=19 unit=A
